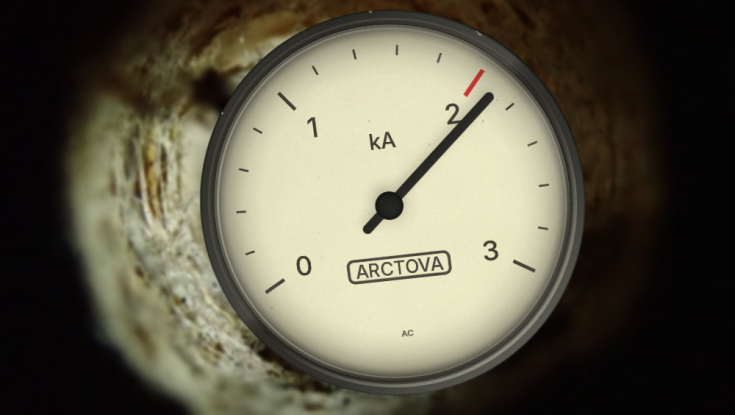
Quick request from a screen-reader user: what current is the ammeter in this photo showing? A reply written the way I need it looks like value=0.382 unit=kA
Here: value=2.1 unit=kA
